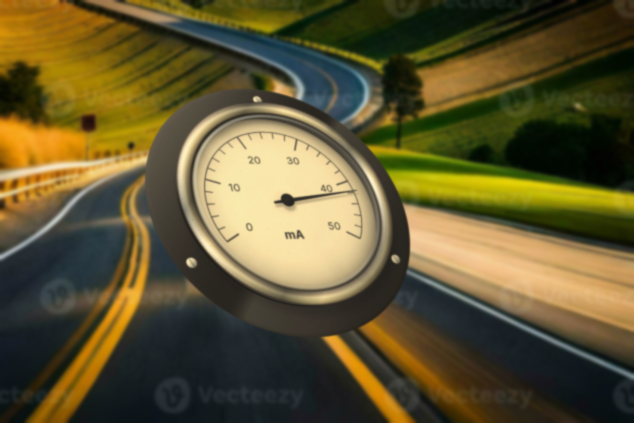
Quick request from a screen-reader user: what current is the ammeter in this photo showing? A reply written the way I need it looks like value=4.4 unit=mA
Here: value=42 unit=mA
